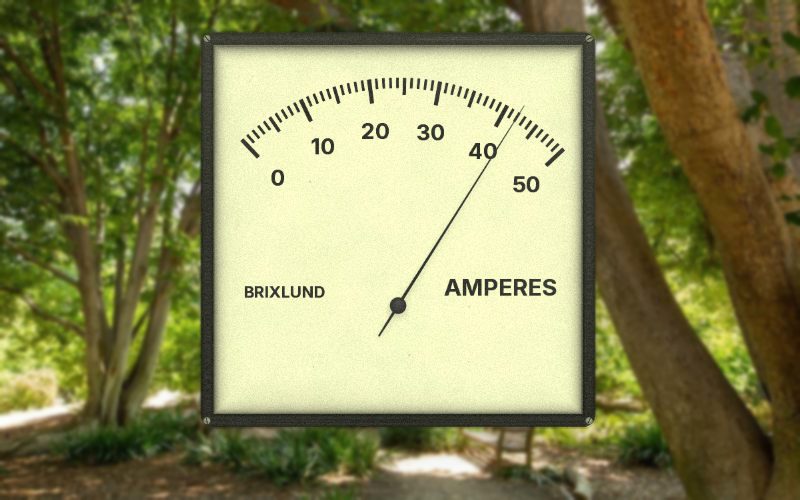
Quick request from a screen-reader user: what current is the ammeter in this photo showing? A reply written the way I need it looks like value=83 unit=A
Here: value=42 unit=A
